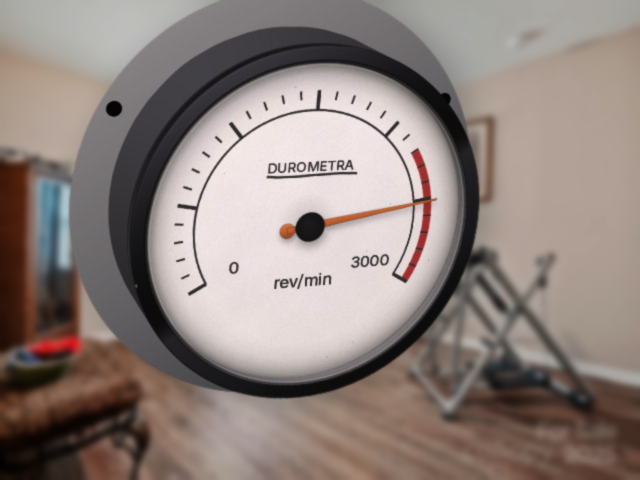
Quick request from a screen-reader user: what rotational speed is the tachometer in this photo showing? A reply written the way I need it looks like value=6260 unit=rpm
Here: value=2500 unit=rpm
